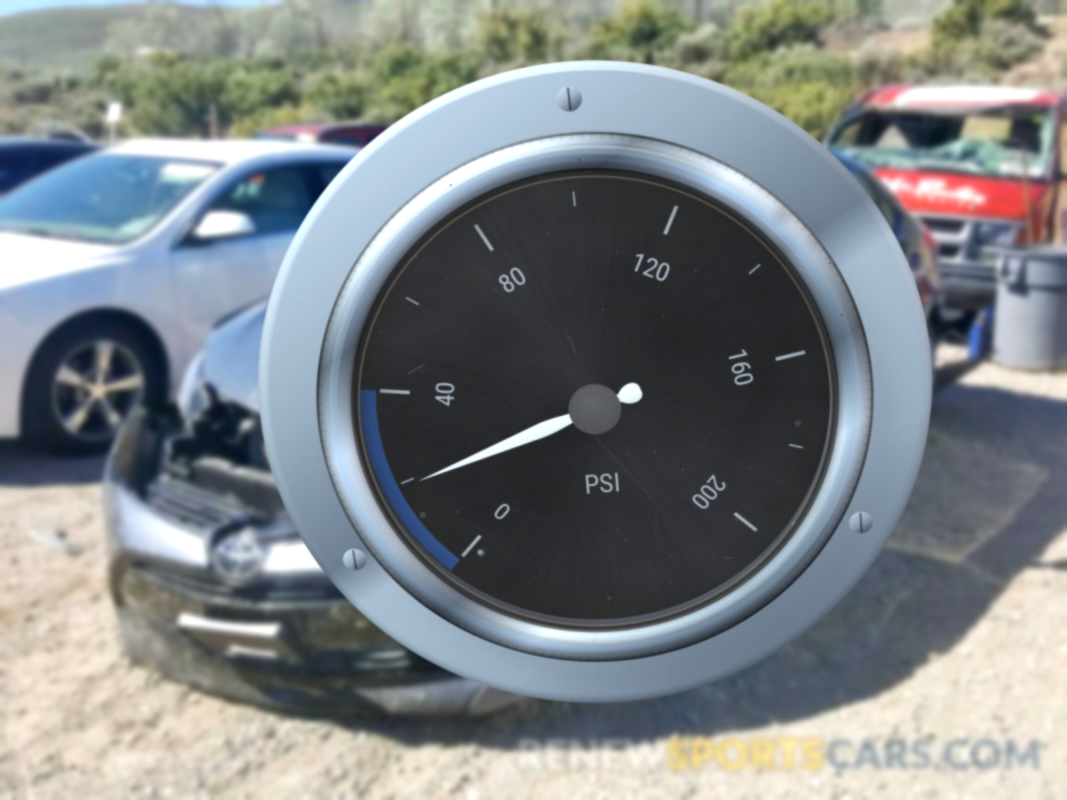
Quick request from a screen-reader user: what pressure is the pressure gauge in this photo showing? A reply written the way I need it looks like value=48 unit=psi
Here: value=20 unit=psi
